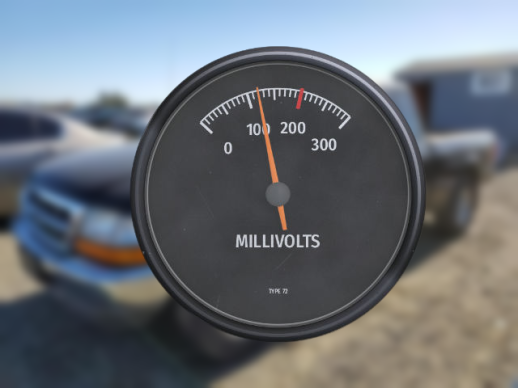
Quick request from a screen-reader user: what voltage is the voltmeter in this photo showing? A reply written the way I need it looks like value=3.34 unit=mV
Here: value=120 unit=mV
